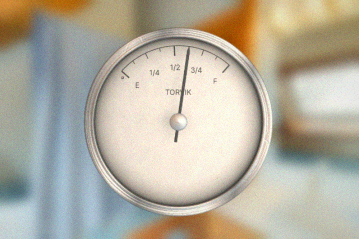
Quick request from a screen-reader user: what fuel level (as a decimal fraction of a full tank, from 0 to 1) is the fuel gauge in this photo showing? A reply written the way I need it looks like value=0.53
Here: value=0.625
